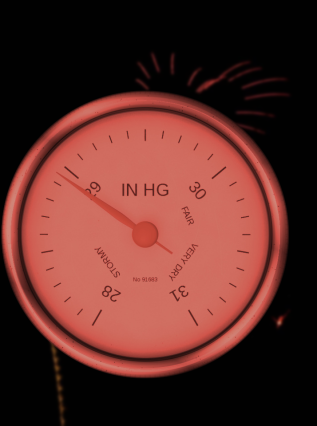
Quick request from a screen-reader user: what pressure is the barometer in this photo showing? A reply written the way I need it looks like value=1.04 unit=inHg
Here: value=28.95 unit=inHg
